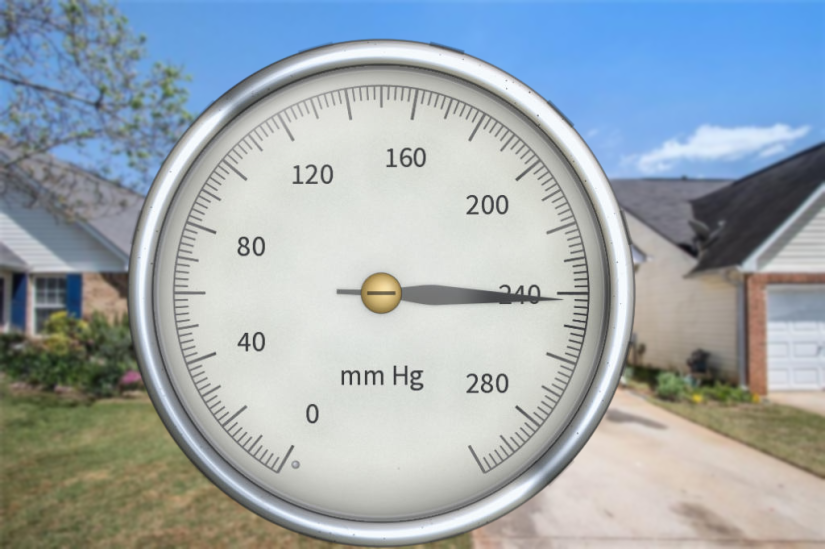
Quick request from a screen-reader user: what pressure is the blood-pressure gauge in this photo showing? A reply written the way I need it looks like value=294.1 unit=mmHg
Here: value=242 unit=mmHg
